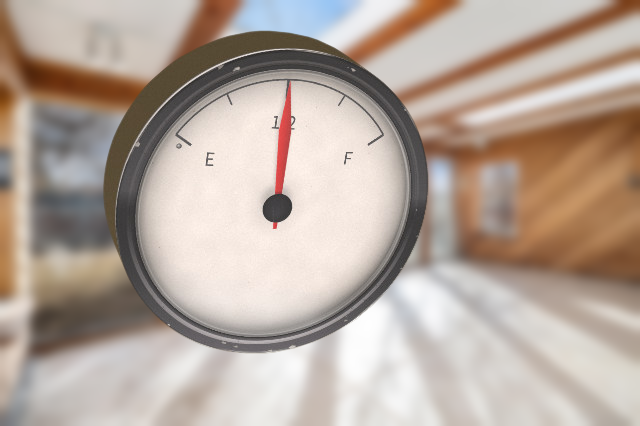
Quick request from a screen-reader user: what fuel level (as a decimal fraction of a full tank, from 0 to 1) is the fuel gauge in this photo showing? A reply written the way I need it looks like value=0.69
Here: value=0.5
